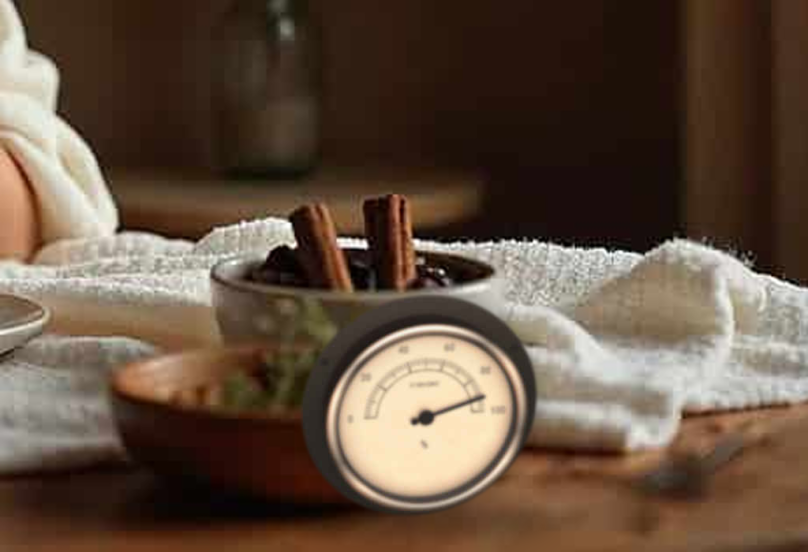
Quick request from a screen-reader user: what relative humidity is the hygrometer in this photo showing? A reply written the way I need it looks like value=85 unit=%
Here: value=90 unit=%
